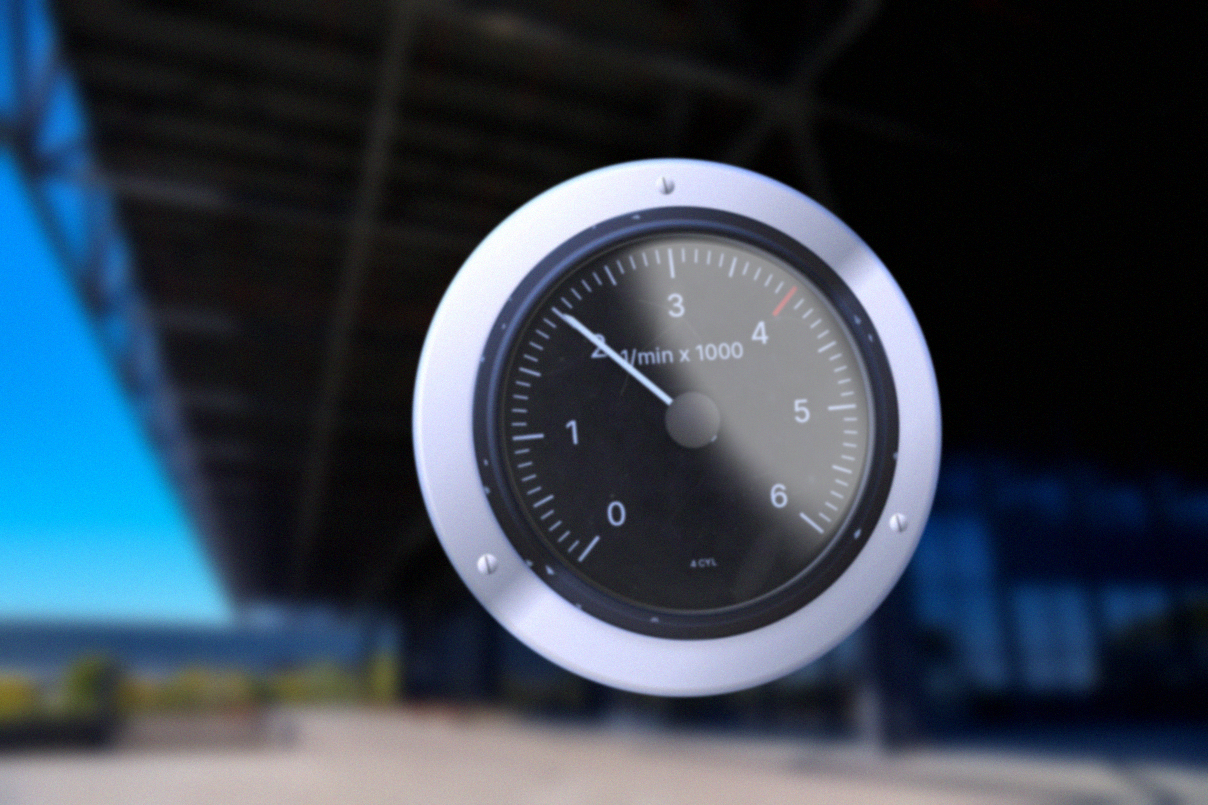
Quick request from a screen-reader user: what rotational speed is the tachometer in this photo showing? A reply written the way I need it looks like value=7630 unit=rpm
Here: value=2000 unit=rpm
